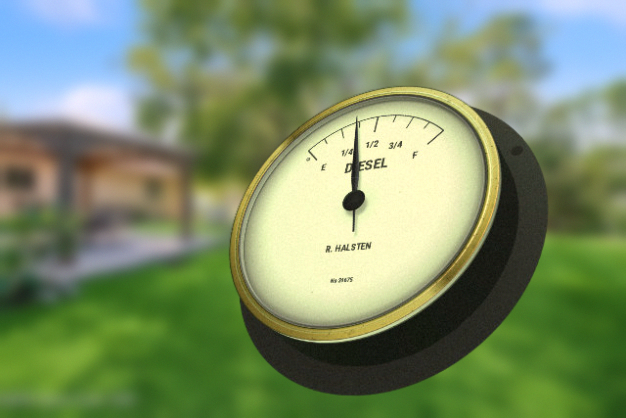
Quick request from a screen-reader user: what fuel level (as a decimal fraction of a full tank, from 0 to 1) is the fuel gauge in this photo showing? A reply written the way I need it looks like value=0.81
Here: value=0.375
